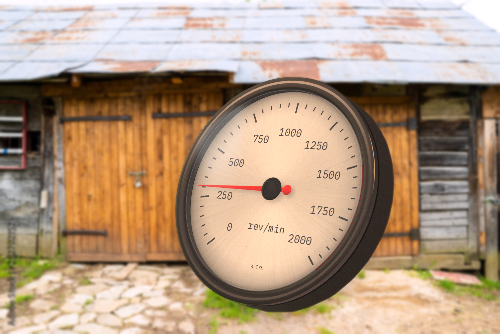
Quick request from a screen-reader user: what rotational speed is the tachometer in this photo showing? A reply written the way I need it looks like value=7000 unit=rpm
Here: value=300 unit=rpm
